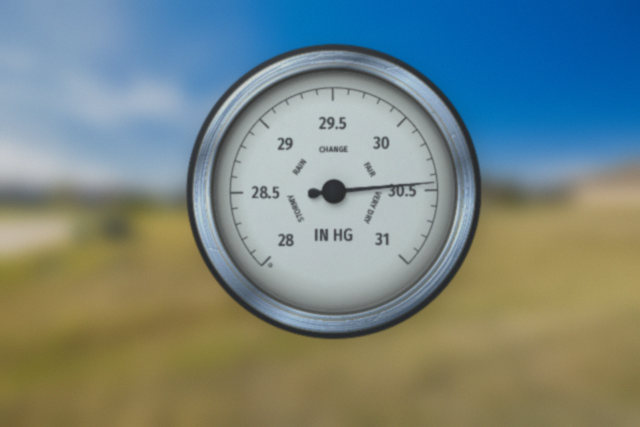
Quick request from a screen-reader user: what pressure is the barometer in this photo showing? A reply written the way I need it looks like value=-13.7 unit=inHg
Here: value=30.45 unit=inHg
